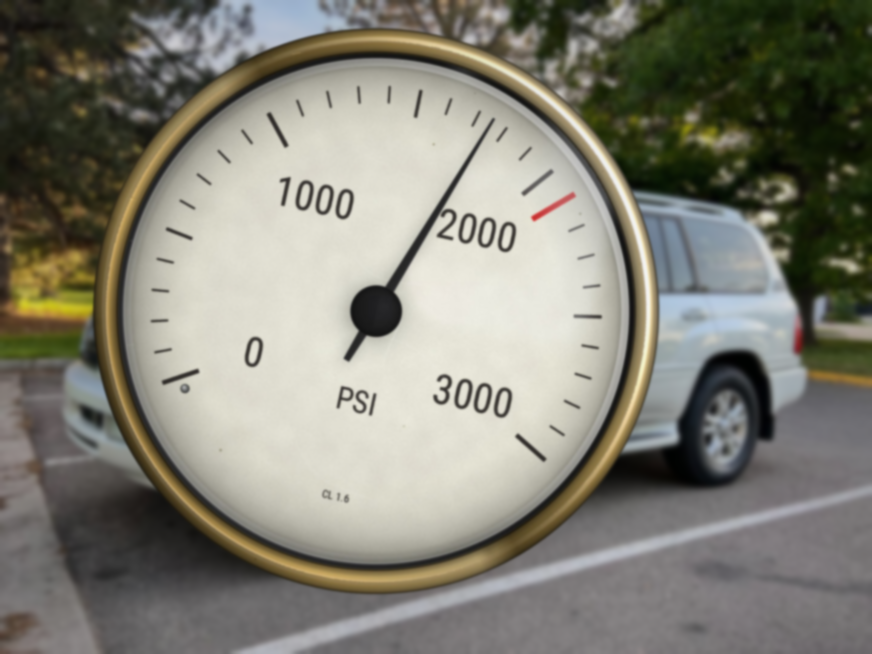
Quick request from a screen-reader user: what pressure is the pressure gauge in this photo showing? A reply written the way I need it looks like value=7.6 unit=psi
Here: value=1750 unit=psi
